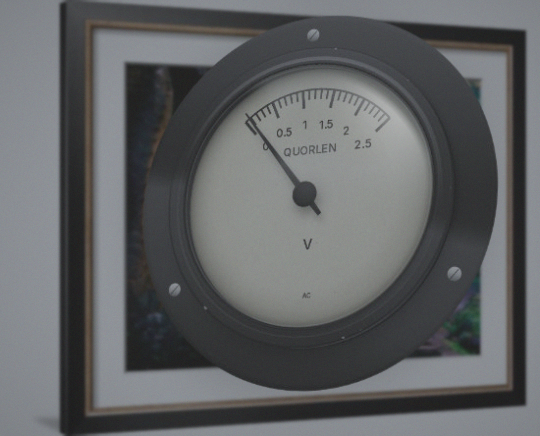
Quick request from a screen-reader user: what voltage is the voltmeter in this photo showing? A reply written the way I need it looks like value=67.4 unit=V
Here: value=0.1 unit=V
